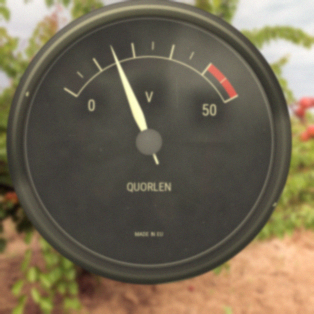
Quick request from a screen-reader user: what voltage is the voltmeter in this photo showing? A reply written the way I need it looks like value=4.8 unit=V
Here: value=15 unit=V
